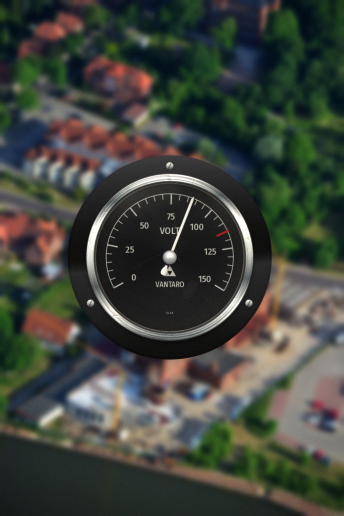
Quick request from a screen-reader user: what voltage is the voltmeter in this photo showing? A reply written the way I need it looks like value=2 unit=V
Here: value=87.5 unit=V
